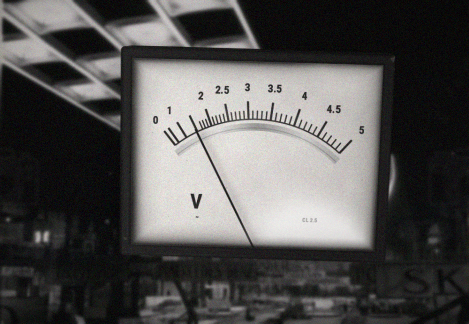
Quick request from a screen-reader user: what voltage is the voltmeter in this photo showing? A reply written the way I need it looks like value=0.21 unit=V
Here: value=1.5 unit=V
